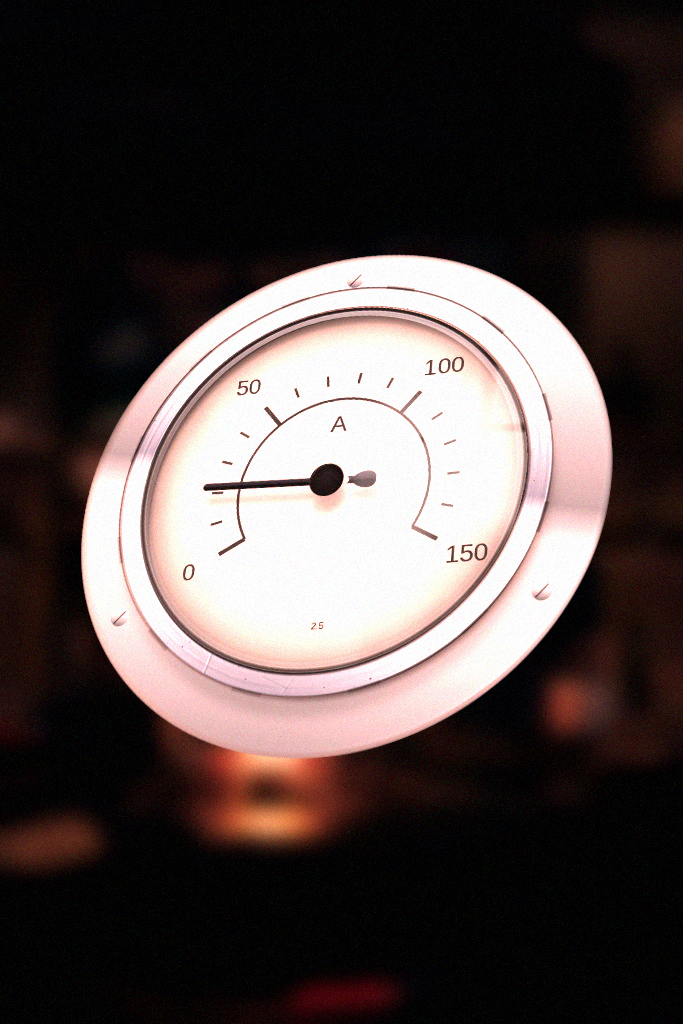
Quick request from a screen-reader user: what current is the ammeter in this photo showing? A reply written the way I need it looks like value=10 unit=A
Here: value=20 unit=A
